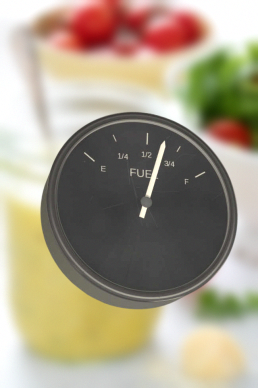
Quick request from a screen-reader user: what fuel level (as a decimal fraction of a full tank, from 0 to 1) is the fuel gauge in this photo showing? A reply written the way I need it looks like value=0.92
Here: value=0.625
